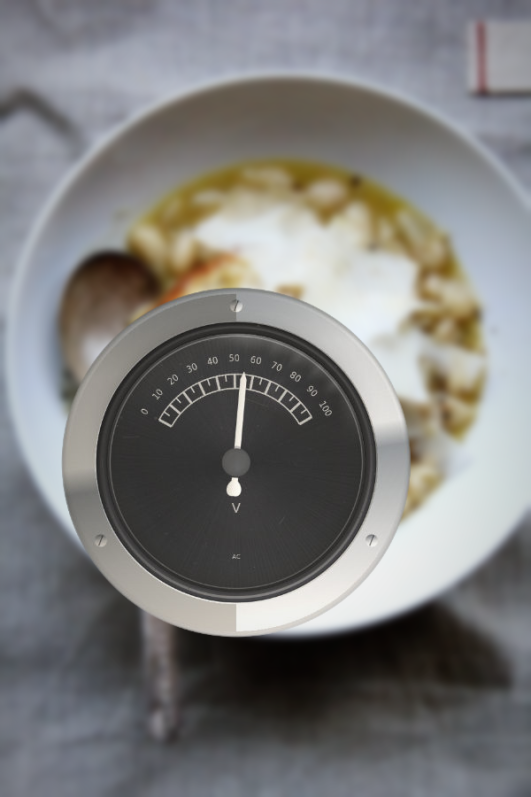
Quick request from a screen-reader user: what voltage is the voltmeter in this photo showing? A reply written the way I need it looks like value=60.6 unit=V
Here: value=55 unit=V
